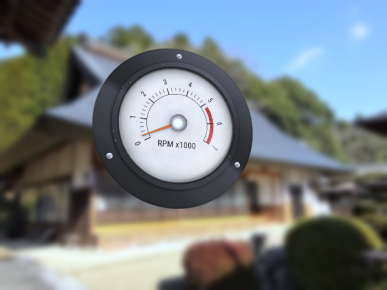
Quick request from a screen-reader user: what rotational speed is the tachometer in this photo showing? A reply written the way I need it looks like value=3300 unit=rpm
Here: value=200 unit=rpm
